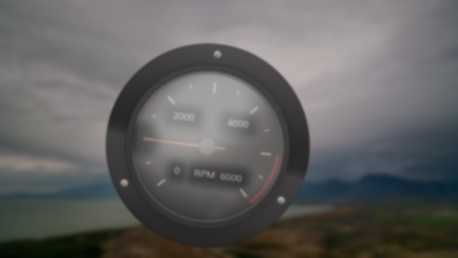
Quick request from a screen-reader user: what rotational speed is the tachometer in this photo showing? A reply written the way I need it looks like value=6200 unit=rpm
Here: value=1000 unit=rpm
